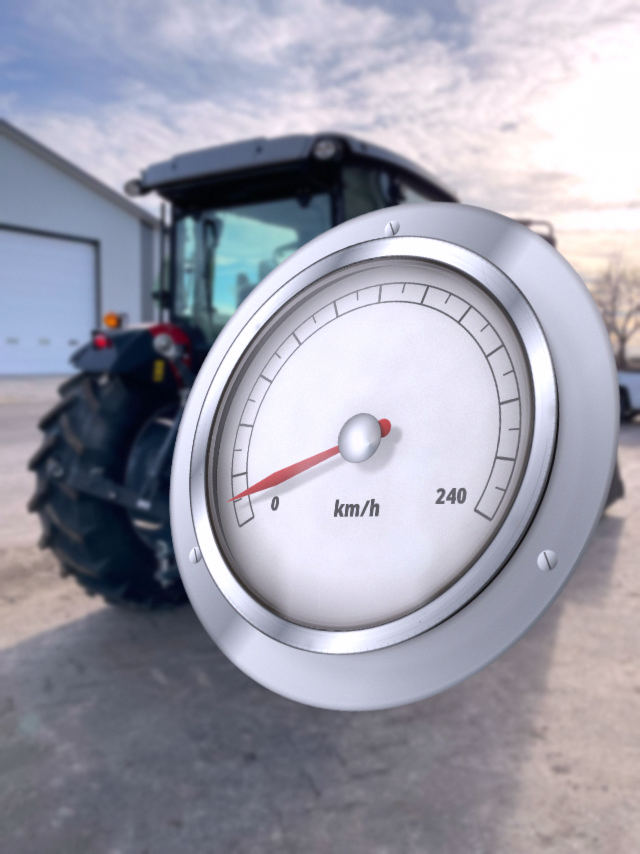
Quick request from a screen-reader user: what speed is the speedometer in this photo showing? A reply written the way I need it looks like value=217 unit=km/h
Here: value=10 unit=km/h
